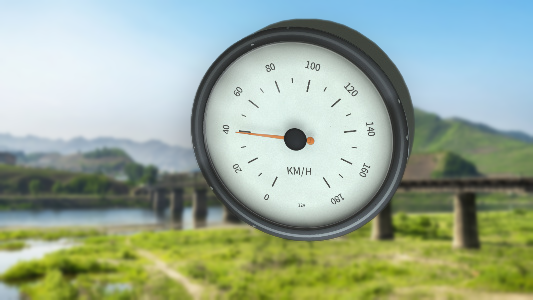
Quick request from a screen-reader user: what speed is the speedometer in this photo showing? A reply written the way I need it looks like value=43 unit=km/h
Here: value=40 unit=km/h
